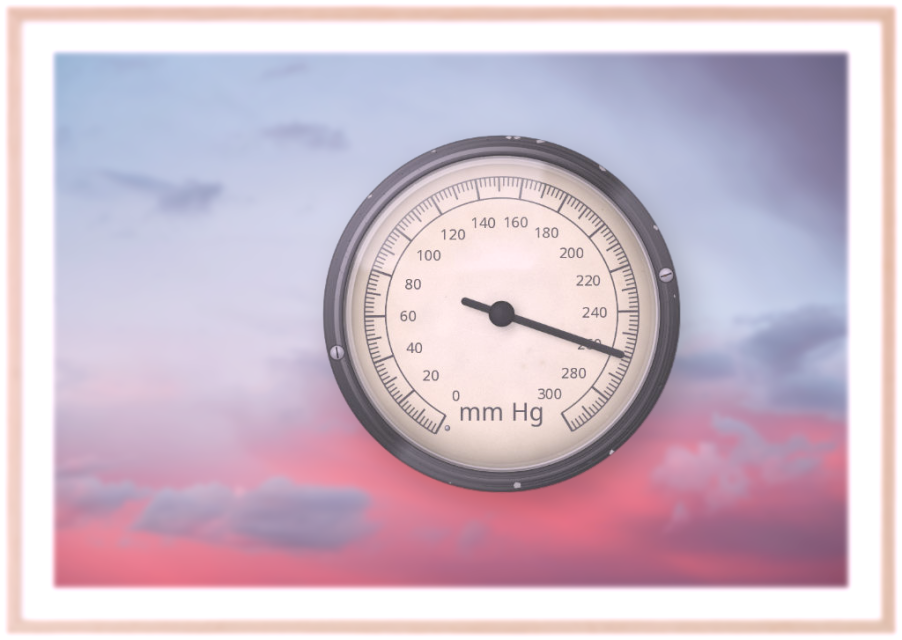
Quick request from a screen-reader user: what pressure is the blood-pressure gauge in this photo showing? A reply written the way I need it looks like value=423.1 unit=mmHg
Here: value=260 unit=mmHg
